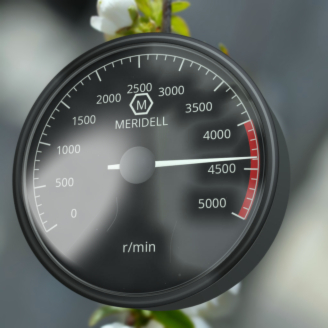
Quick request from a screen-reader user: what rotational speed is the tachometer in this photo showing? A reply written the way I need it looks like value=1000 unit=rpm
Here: value=4400 unit=rpm
